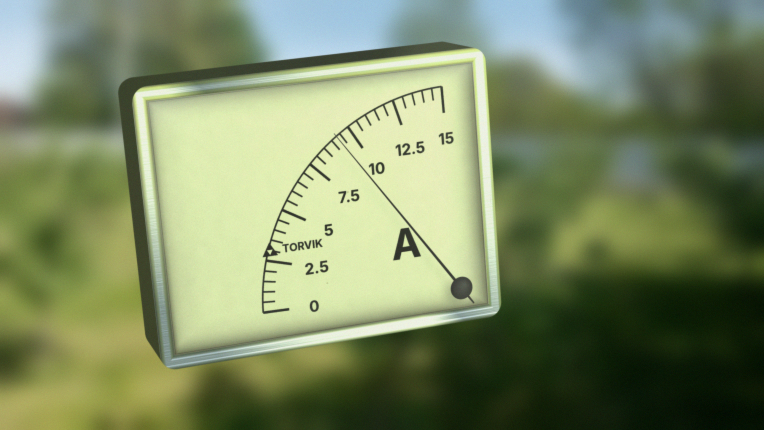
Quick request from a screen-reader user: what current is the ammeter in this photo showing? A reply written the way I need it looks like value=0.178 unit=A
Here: value=9.25 unit=A
